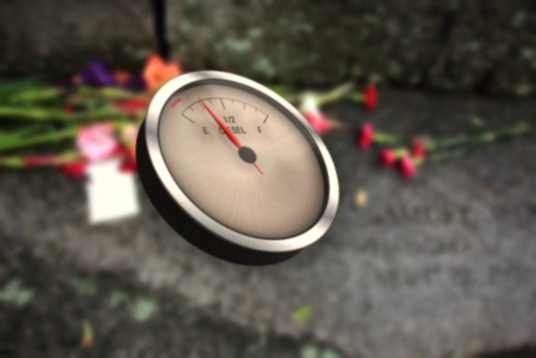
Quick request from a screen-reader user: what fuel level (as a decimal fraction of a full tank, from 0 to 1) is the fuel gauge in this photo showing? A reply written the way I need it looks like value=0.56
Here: value=0.25
